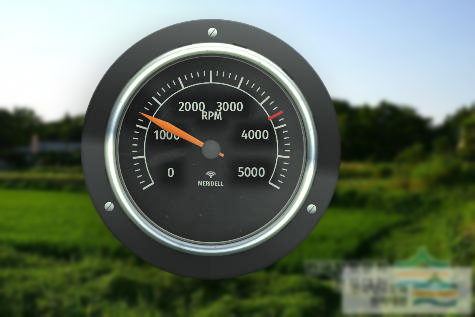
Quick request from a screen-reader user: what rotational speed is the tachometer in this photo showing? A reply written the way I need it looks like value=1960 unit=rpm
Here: value=1200 unit=rpm
